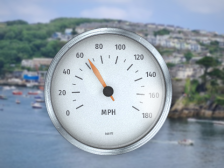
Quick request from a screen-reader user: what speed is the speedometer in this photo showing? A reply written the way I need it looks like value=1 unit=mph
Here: value=65 unit=mph
